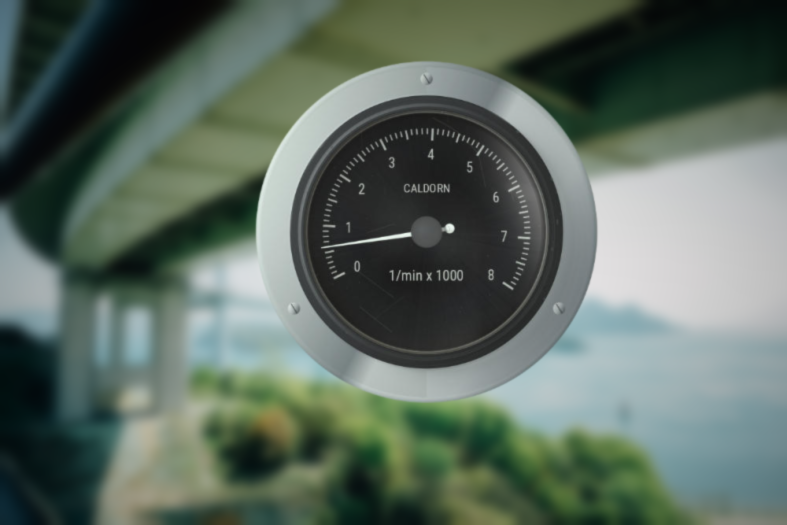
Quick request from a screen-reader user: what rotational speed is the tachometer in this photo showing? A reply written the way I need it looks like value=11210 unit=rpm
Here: value=600 unit=rpm
